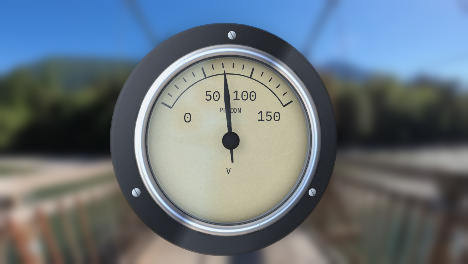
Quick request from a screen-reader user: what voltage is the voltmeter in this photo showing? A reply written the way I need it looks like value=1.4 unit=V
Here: value=70 unit=V
